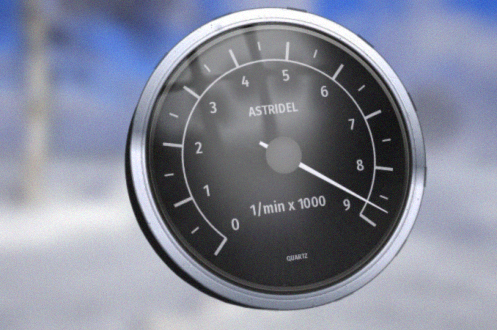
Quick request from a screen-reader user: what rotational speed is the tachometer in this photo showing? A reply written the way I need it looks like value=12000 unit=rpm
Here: value=8750 unit=rpm
